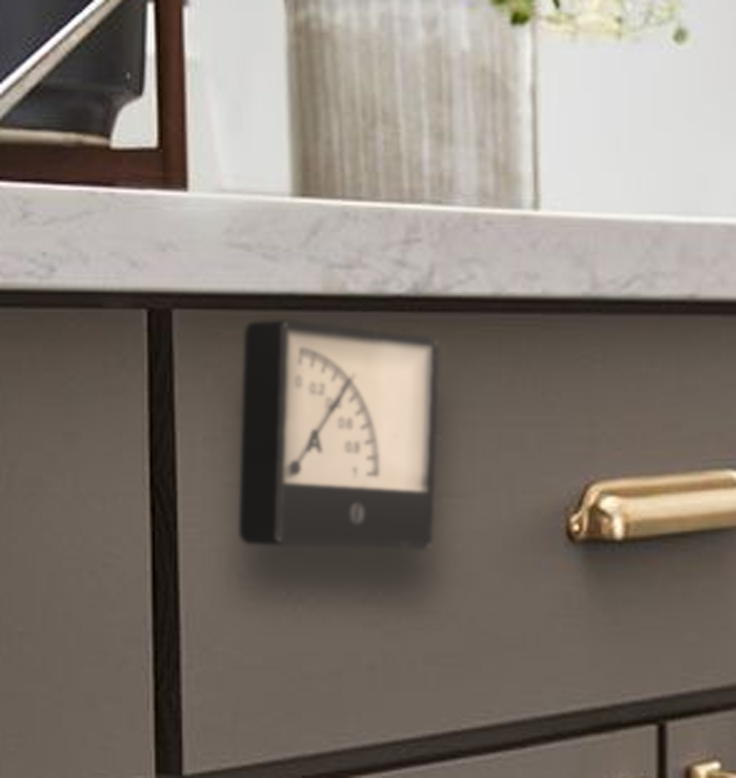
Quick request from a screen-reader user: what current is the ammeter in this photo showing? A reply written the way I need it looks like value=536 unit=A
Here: value=0.4 unit=A
